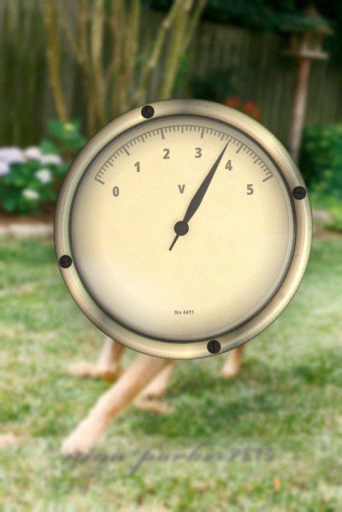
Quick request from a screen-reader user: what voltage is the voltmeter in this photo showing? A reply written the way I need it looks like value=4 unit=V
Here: value=3.7 unit=V
